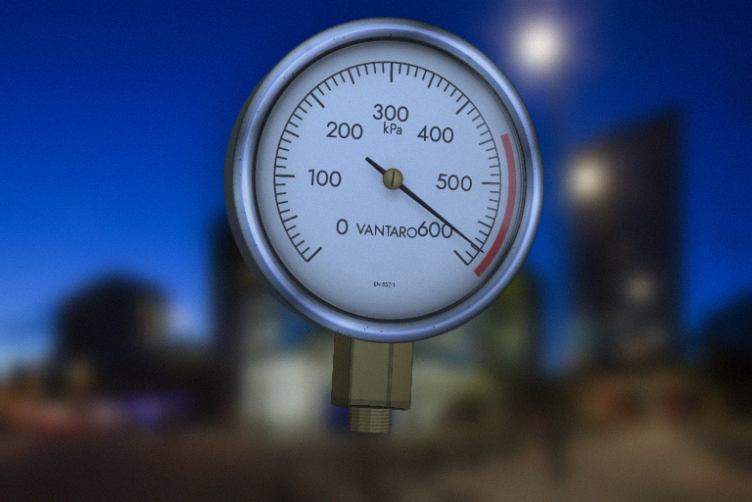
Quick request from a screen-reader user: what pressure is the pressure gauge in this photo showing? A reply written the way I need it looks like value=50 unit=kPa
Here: value=580 unit=kPa
